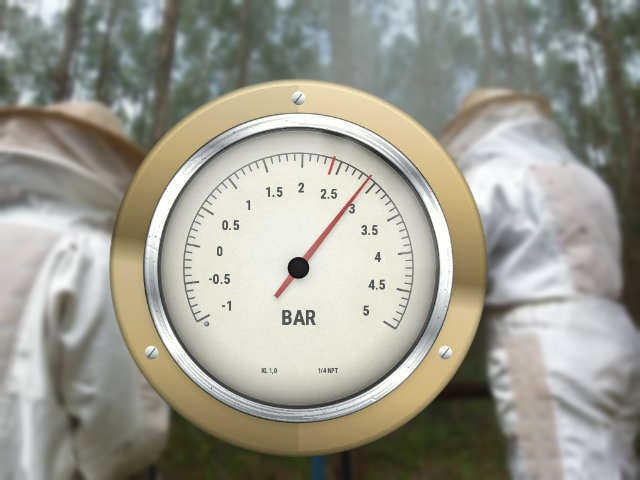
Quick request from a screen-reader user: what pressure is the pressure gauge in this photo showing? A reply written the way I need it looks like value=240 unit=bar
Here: value=2.9 unit=bar
